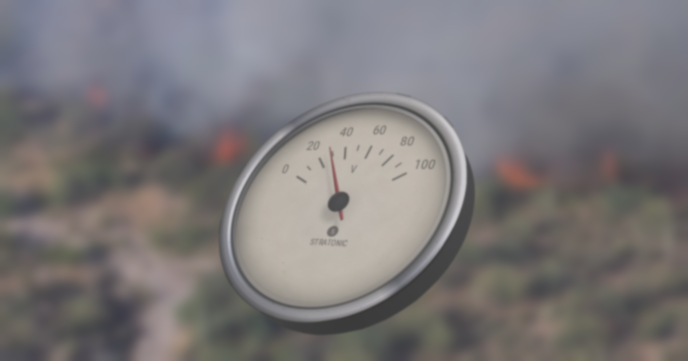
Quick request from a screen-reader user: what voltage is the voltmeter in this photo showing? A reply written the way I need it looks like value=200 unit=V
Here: value=30 unit=V
